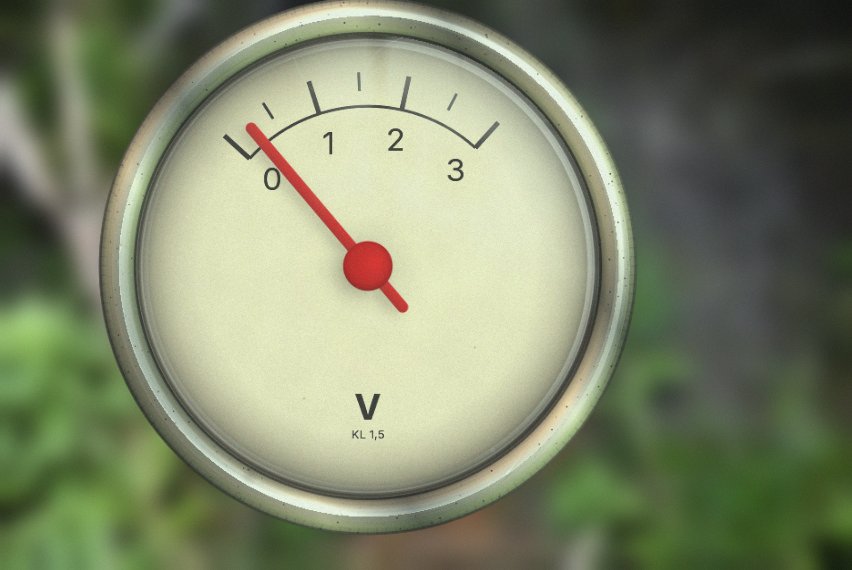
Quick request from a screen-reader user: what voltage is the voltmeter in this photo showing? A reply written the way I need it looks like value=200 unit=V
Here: value=0.25 unit=V
